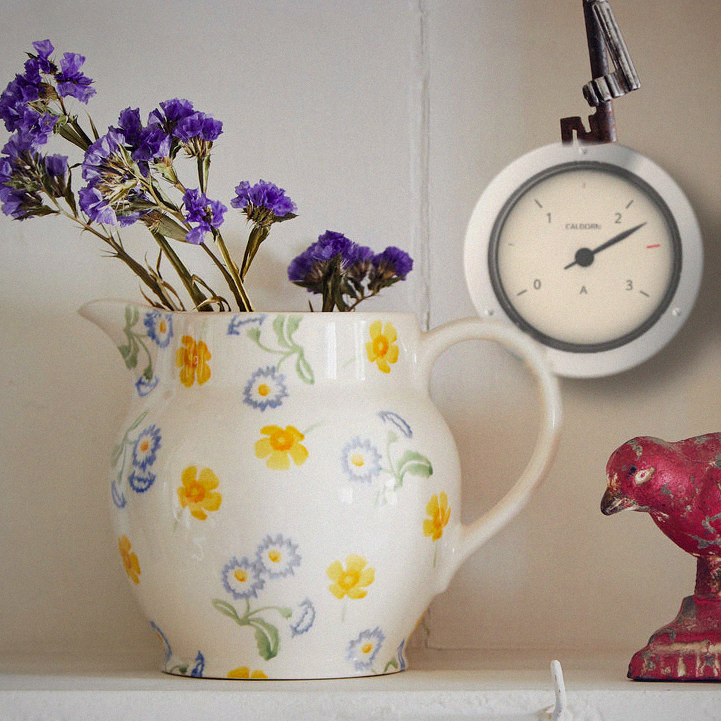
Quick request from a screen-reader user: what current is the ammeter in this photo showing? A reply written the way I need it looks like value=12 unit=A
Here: value=2.25 unit=A
